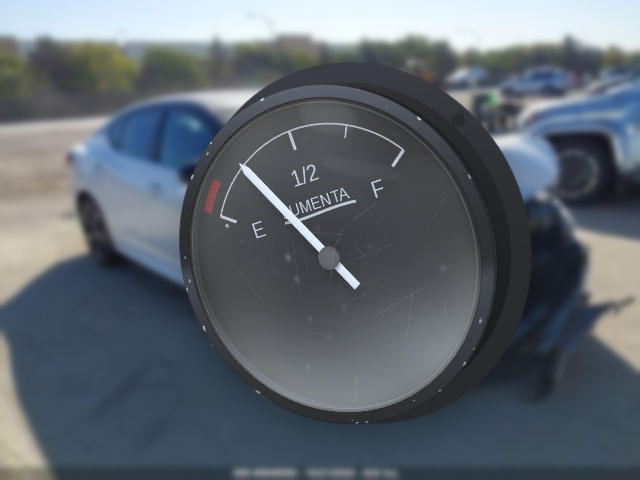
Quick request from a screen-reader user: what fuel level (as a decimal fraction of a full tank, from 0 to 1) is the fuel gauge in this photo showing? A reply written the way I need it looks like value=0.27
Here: value=0.25
